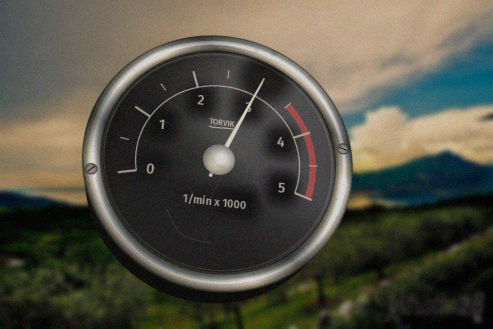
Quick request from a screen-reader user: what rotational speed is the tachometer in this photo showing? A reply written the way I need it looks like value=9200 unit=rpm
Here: value=3000 unit=rpm
